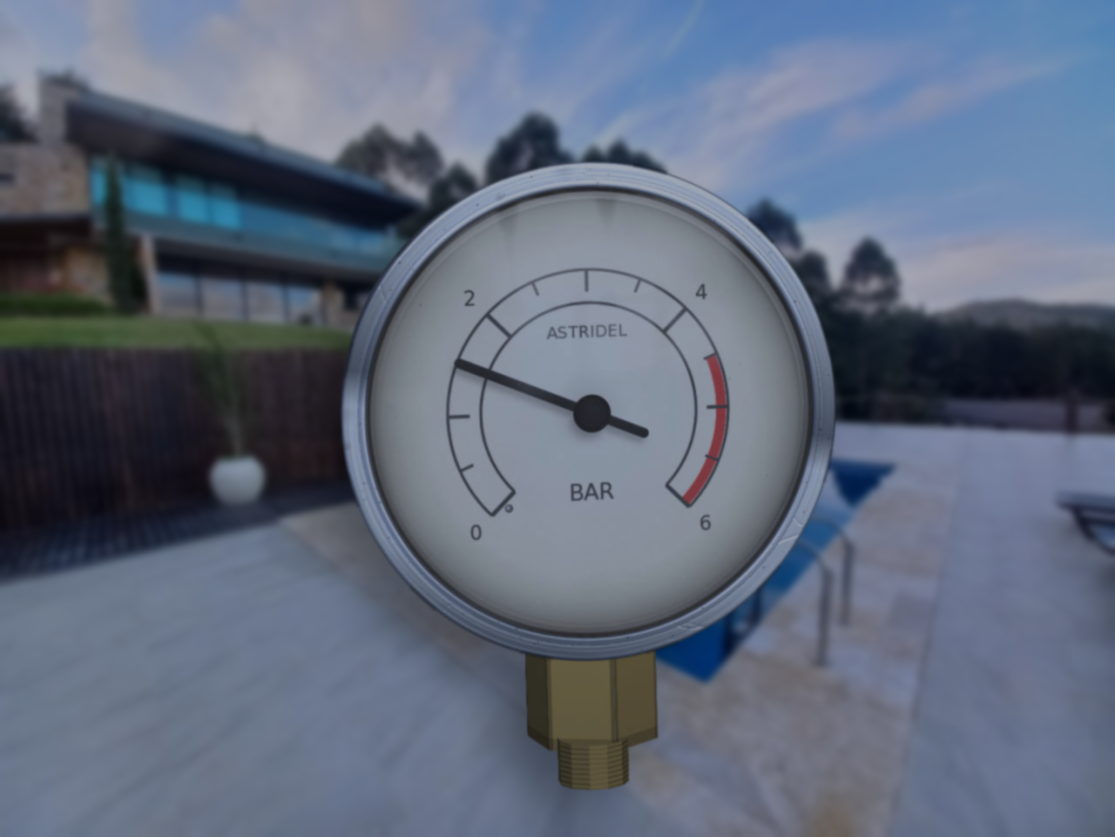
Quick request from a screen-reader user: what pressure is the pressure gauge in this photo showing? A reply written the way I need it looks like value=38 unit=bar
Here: value=1.5 unit=bar
